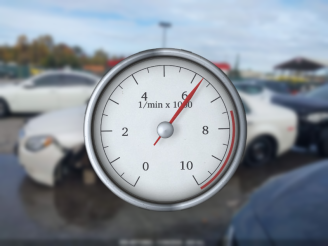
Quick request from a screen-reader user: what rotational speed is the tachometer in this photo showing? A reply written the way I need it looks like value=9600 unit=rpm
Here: value=6250 unit=rpm
